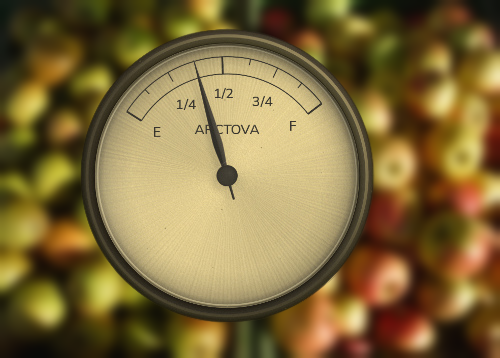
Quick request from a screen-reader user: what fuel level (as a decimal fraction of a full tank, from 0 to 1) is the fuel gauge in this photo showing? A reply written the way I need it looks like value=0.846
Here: value=0.375
